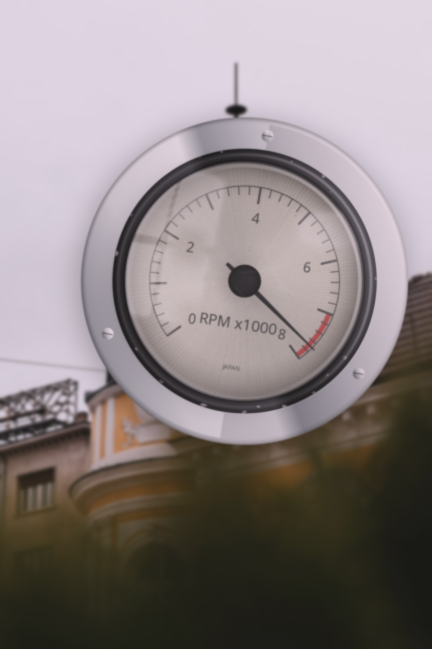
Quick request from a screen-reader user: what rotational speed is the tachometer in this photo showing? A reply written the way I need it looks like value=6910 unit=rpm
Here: value=7700 unit=rpm
